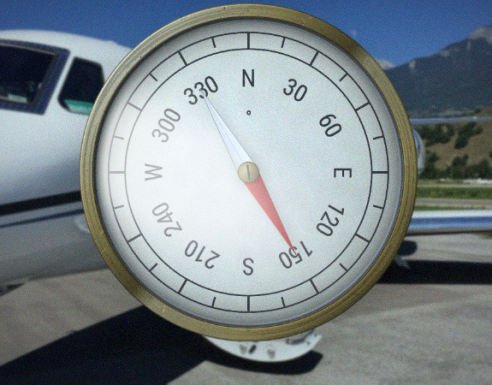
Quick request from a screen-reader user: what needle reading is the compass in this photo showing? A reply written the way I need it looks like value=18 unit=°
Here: value=150 unit=°
